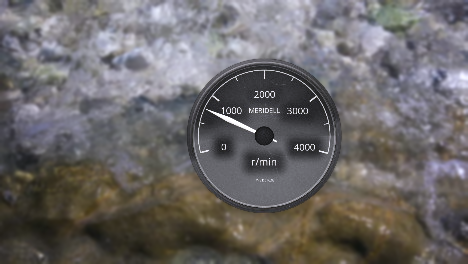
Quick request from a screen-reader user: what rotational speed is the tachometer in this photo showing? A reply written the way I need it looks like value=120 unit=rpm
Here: value=750 unit=rpm
